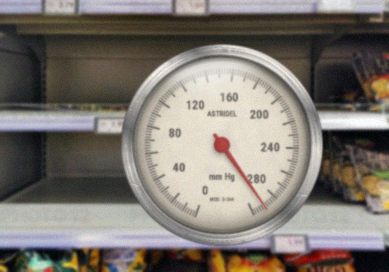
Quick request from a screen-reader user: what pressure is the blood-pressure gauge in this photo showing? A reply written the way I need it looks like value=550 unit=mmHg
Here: value=290 unit=mmHg
